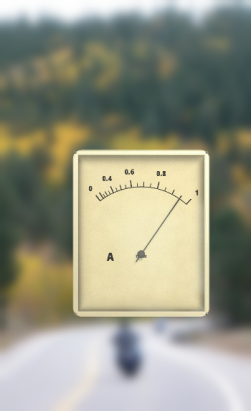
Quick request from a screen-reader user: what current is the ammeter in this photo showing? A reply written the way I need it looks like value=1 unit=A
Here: value=0.95 unit=A
